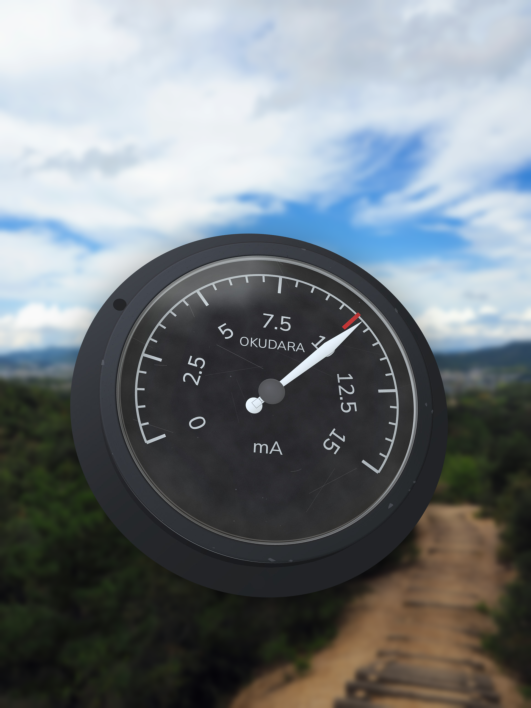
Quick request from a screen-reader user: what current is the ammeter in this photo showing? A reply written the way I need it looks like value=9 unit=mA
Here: value=10.25 unit=mA
